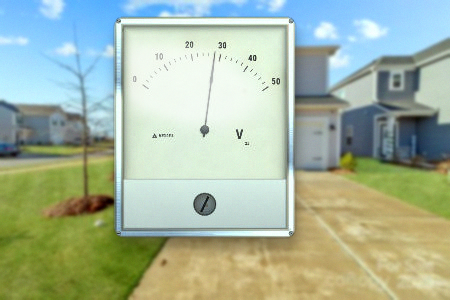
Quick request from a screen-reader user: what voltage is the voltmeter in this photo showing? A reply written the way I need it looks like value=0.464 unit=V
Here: value=28 unit=V
